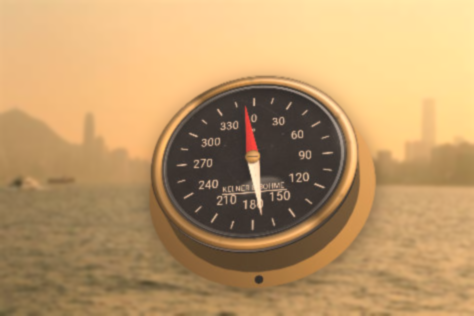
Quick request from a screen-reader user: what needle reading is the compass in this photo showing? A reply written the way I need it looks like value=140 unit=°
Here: value=352.5 unit=°
